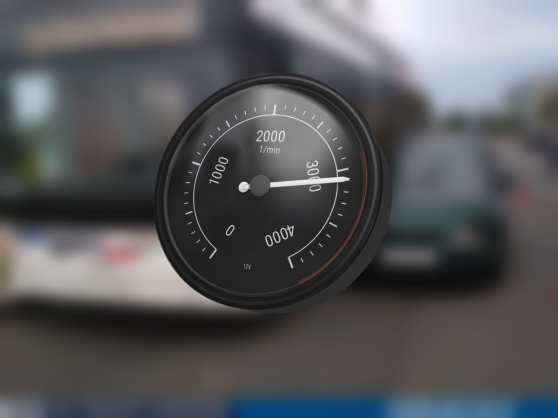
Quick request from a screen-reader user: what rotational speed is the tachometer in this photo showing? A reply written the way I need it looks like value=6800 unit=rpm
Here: value=3100 unit=rpm
